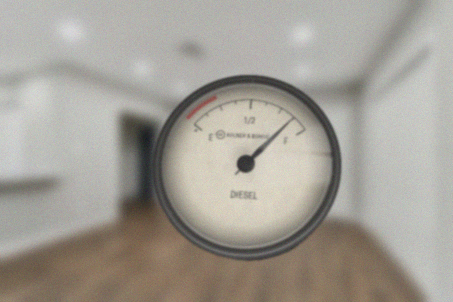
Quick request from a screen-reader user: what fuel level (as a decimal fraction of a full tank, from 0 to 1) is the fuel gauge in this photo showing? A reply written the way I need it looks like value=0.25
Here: value=0.875
